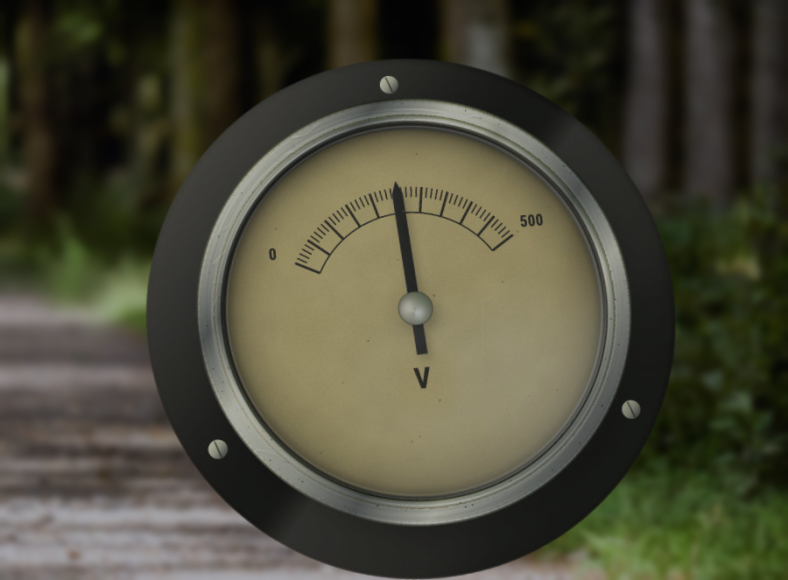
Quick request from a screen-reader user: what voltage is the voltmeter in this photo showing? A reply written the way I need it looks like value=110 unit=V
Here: value=250 unit=V
